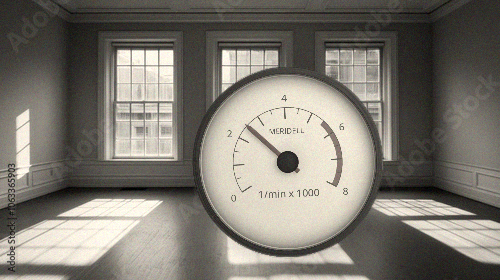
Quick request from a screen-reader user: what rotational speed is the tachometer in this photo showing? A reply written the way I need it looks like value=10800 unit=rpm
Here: value=2500 unit=rpm
